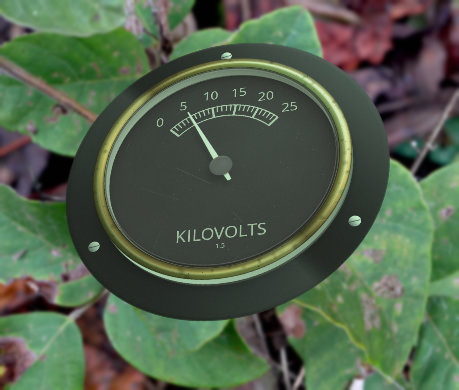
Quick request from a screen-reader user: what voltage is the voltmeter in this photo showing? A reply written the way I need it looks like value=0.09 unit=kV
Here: value=5 unit=kV
